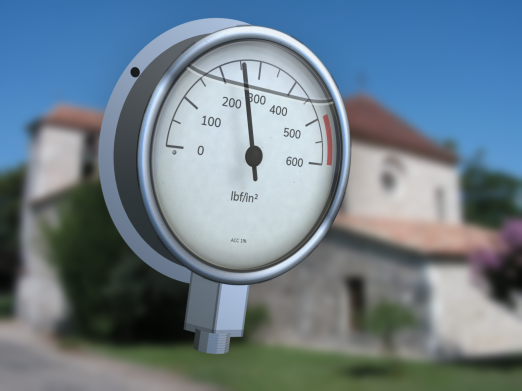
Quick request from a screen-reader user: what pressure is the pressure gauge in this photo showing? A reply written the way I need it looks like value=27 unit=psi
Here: value=250 unit=psi
